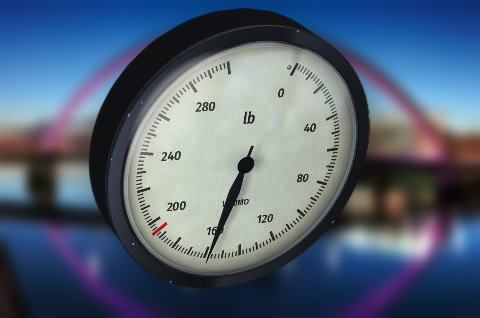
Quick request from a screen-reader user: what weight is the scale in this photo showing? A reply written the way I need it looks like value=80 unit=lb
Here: value=160 unit=lb
